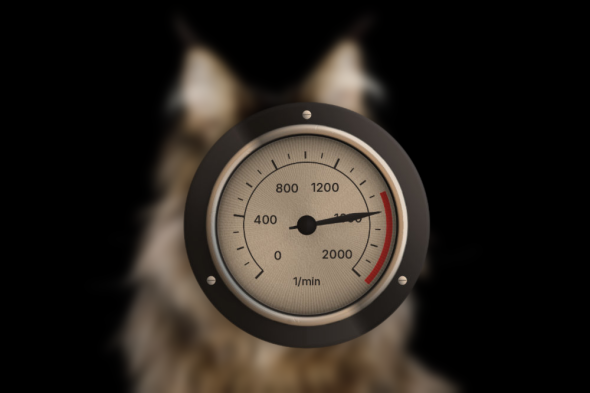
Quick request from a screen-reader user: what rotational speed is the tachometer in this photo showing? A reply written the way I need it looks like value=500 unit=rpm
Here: value=1600 unit=rpm
